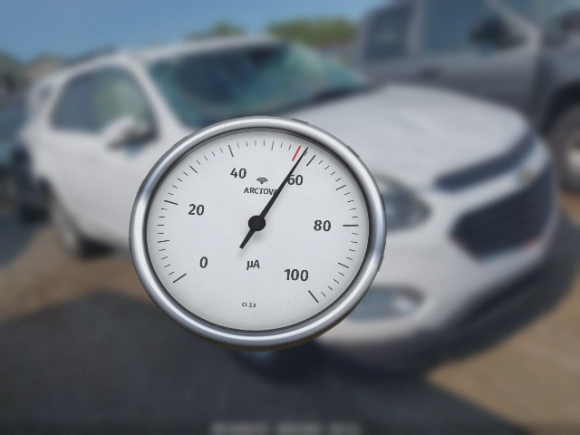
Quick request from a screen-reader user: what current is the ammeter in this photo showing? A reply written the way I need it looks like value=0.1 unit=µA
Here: value=58 unit=µA
